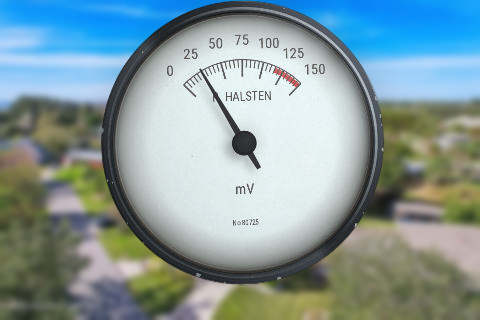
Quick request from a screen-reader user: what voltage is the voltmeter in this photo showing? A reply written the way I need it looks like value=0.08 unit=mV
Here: value=25 unit=mV
